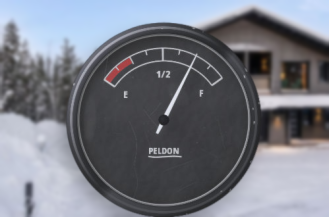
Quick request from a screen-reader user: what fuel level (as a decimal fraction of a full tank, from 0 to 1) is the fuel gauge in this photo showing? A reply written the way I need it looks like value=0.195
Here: value=0.75
